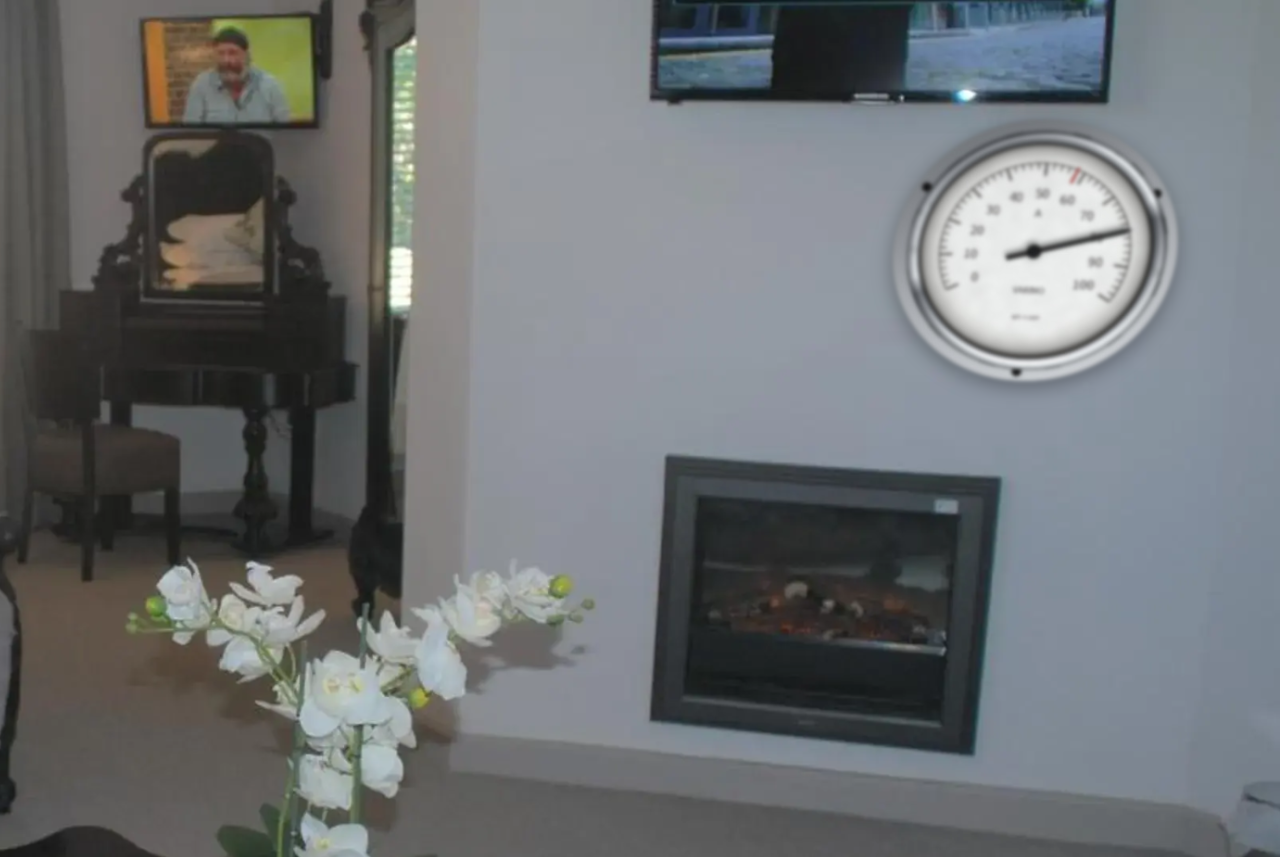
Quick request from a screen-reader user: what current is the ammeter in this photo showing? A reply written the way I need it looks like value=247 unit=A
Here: value=80 unit=A
